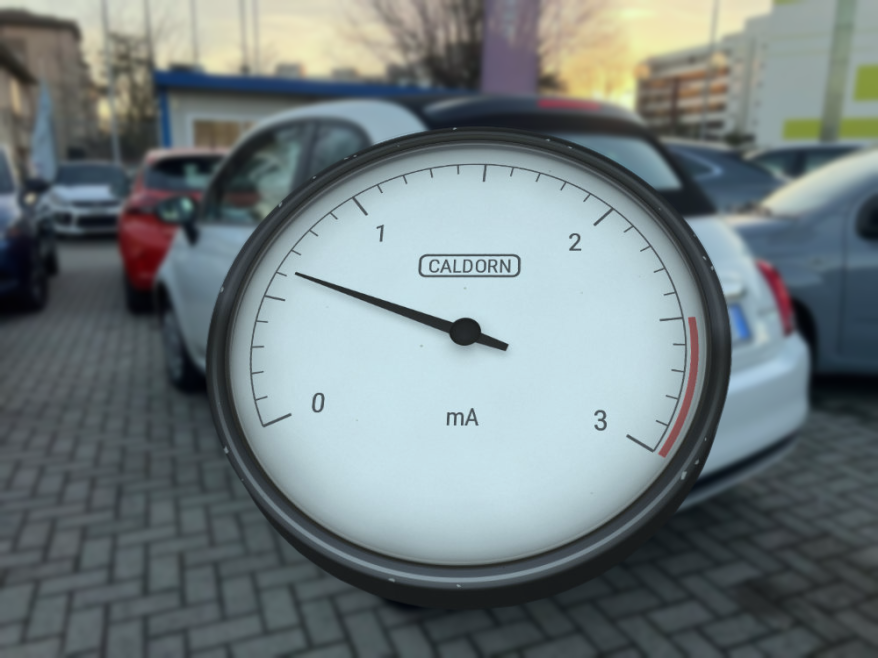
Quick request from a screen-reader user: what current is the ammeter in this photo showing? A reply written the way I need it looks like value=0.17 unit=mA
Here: value=0.6 unit=mA
